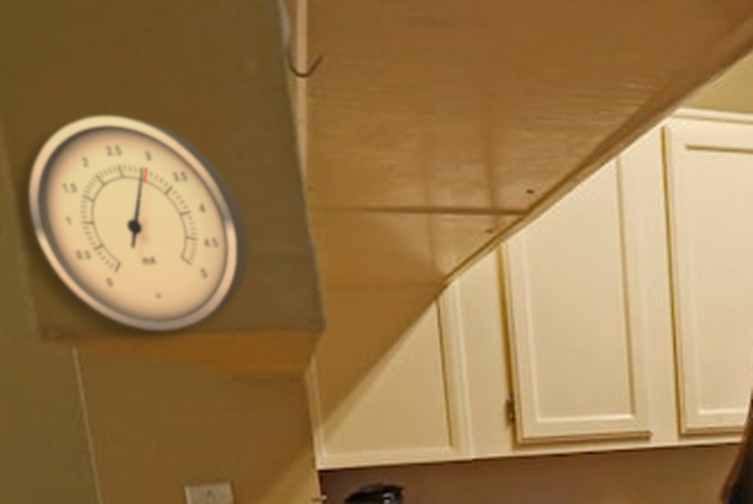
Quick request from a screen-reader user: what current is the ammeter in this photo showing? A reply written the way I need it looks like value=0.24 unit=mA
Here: value=3 unit=mA
